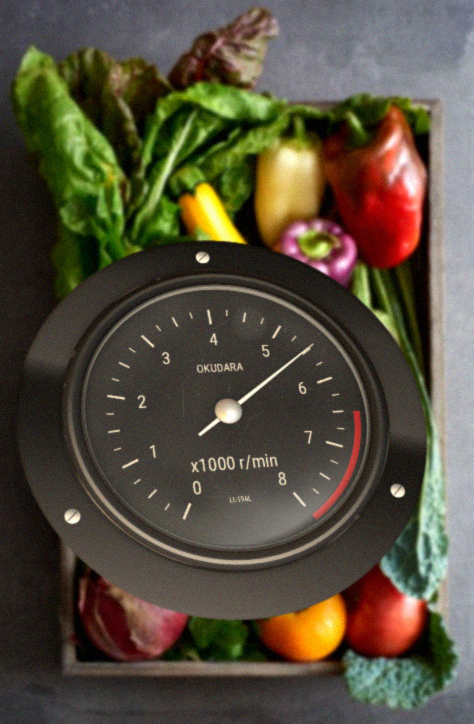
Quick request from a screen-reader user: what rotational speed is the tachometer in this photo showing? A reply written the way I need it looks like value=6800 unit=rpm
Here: value=5500 unit=rpm
